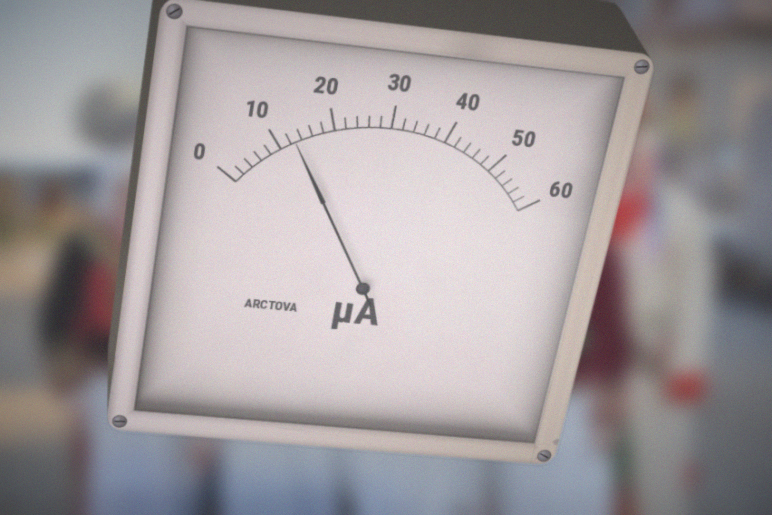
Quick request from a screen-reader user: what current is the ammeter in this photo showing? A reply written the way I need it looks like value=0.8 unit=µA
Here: value=13 unit=µA
